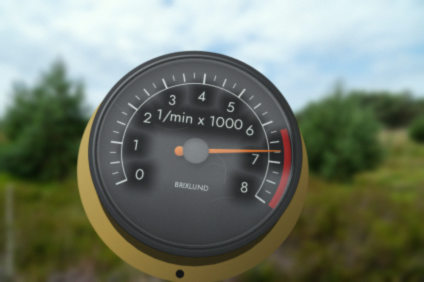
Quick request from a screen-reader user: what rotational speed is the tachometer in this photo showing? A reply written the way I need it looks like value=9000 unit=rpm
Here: value=6750 unit=rpm
